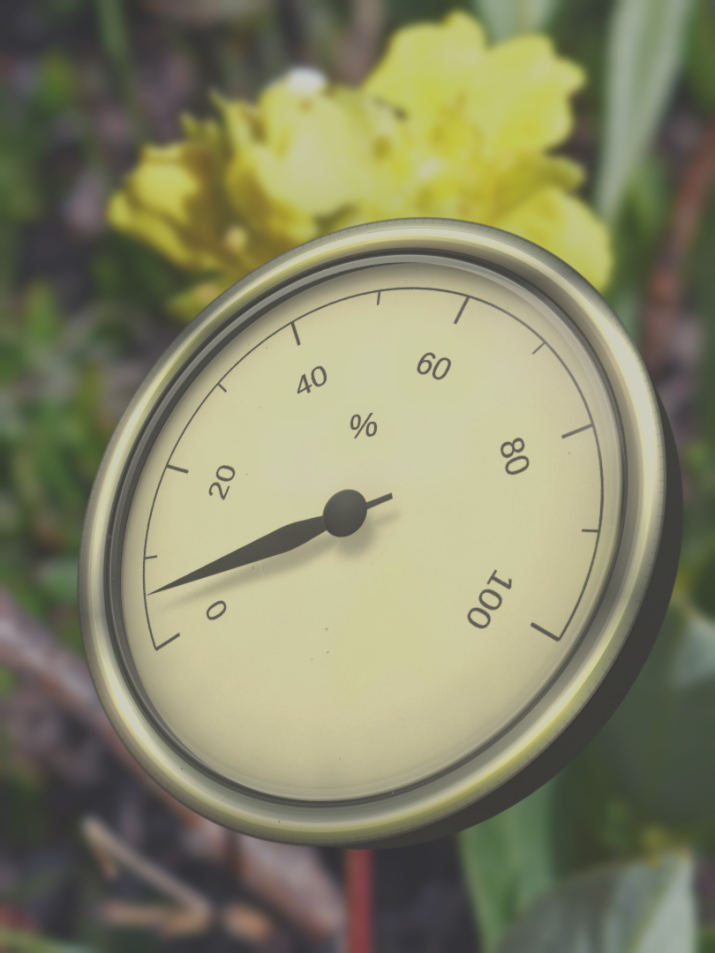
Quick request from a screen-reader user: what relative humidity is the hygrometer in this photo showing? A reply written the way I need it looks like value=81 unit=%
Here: value=5 unit=%
